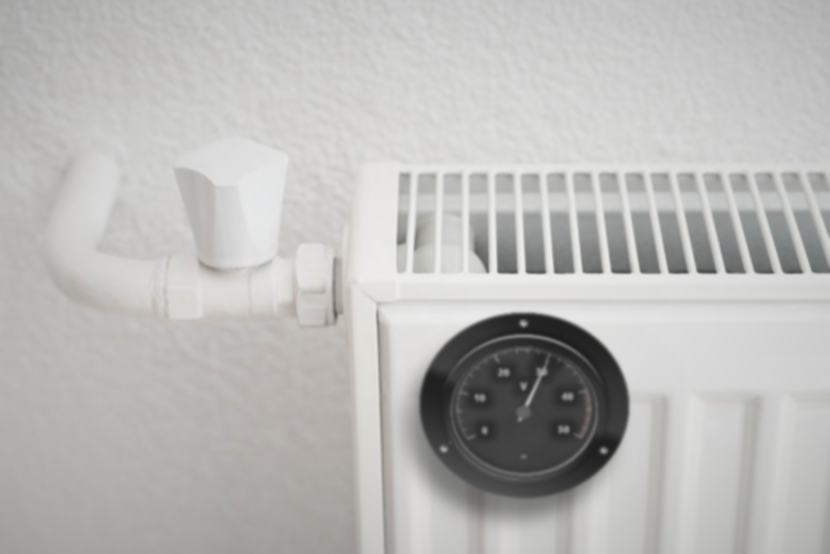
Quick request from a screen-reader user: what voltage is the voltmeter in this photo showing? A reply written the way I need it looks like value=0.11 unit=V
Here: value=30 unit=V
